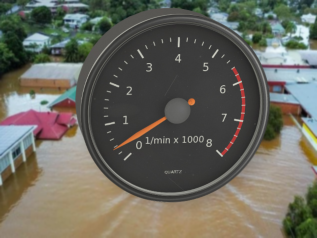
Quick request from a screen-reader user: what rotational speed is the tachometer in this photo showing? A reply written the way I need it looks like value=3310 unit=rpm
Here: value=400 unit=rpm
